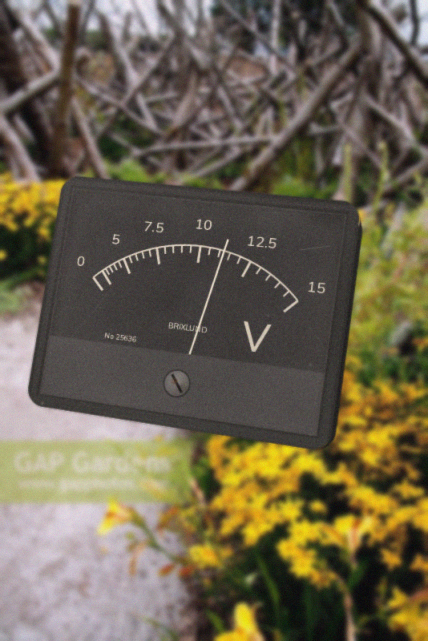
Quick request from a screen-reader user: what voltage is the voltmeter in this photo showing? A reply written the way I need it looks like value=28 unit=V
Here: value=11.25 unit=V
